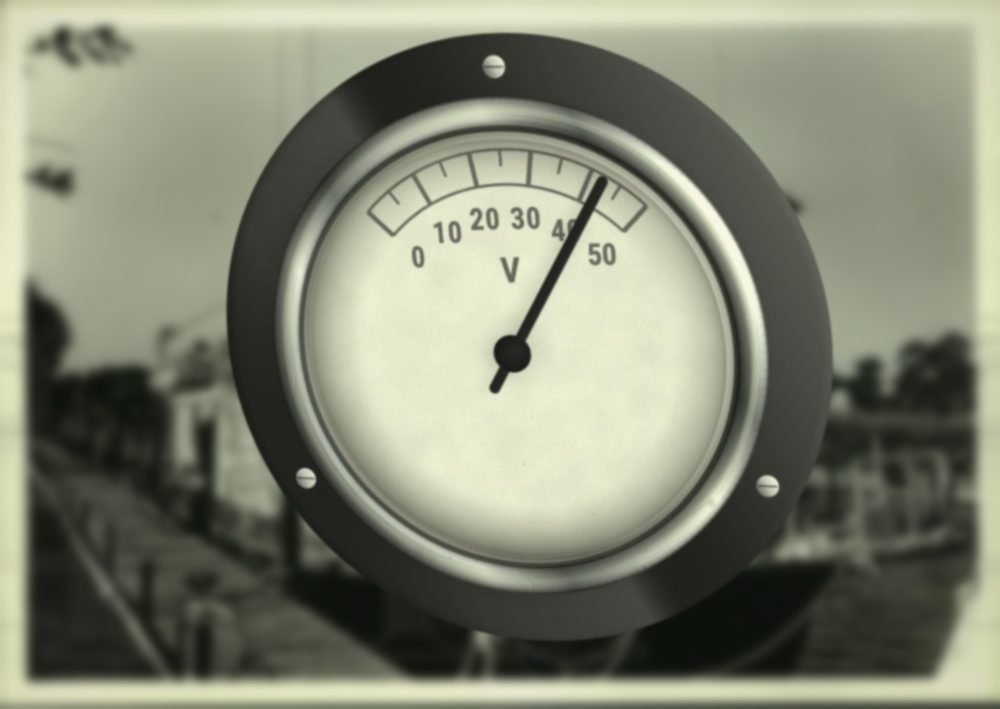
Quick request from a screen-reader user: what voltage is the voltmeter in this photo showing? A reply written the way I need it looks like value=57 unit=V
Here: value=42.5 unit=V
